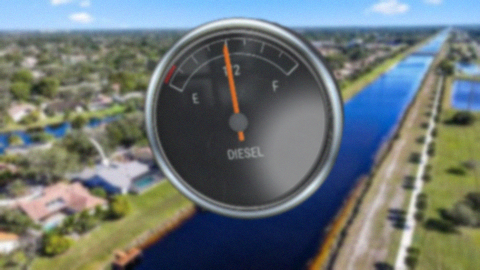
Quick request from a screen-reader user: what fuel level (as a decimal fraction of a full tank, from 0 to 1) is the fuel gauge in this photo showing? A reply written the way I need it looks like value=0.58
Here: value=0.5
